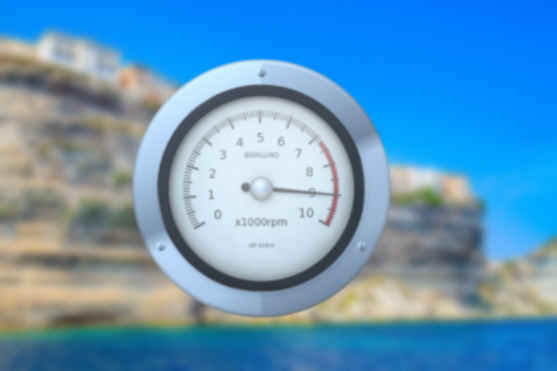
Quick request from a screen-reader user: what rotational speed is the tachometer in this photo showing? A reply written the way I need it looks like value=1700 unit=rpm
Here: value=9000 unit=rpm
